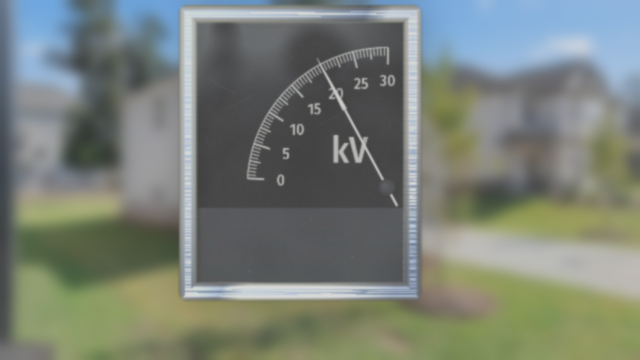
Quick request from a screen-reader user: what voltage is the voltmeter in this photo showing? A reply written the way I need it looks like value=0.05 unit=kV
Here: value=20 unit=kV
